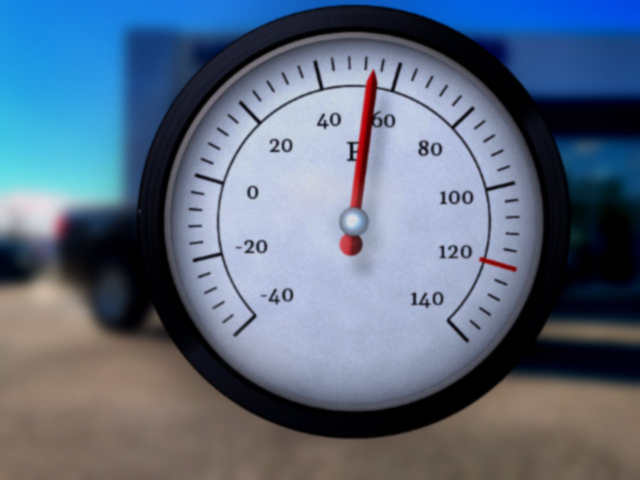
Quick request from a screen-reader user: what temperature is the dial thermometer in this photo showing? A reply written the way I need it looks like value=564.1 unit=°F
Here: value=54 unit=°F
